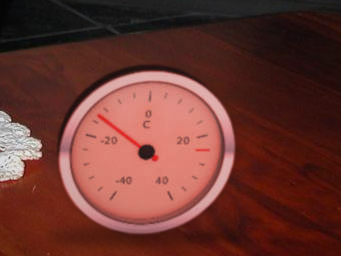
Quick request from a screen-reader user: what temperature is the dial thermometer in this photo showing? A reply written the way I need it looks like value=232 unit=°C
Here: value=-14 unit=°C
